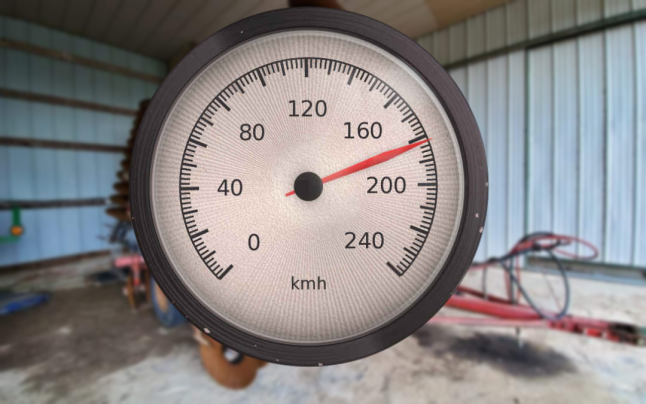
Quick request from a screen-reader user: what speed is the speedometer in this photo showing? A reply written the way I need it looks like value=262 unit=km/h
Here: value=182 unit=km/h
